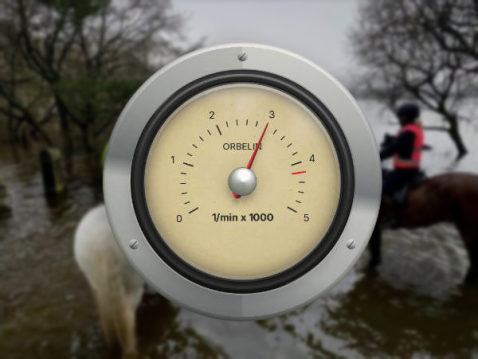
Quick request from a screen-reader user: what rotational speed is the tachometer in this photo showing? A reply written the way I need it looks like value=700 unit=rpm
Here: value=3000 unit=rpm
